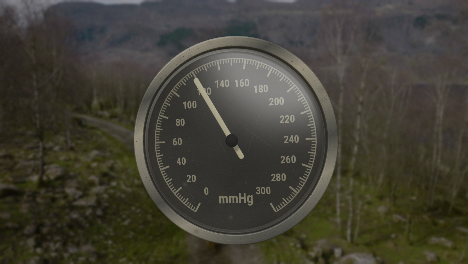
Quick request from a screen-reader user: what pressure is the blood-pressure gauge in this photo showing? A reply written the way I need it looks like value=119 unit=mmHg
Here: value=120 unit=mmHg
